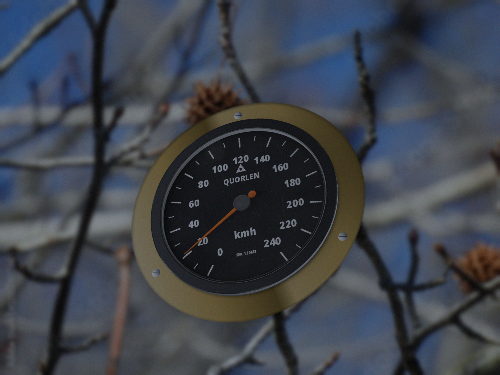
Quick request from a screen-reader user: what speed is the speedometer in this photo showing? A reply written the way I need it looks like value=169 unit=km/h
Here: value=20 unit=km/h
